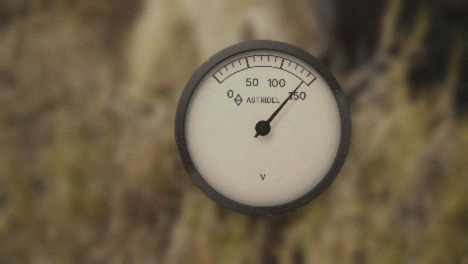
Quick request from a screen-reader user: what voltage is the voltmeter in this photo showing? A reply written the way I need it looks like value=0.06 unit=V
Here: value=140 unit=V
